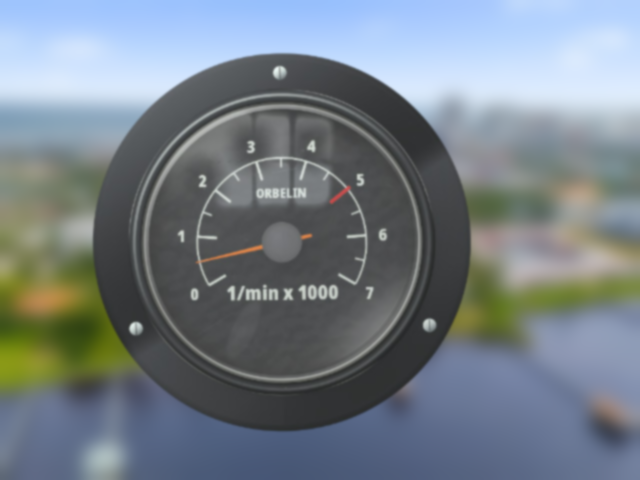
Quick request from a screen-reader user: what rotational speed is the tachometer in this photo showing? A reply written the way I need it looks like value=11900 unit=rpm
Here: value=500 unit=rpm
